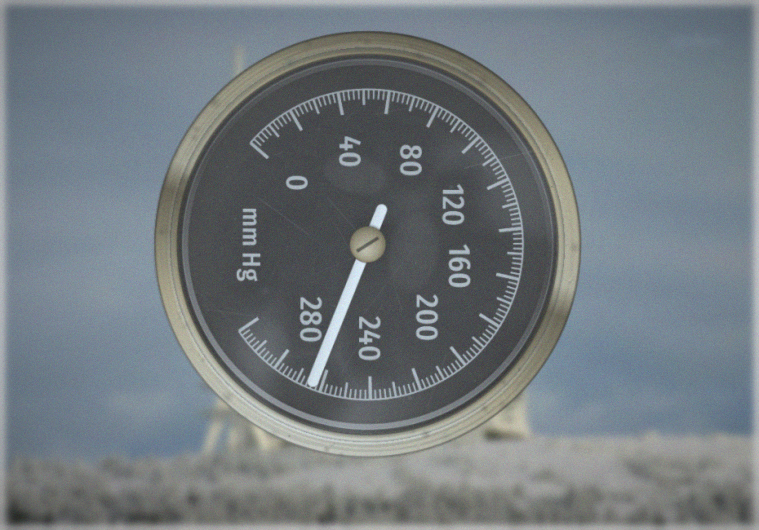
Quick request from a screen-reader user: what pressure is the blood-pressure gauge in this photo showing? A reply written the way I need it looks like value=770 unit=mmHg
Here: value=264 unit=mmHg
